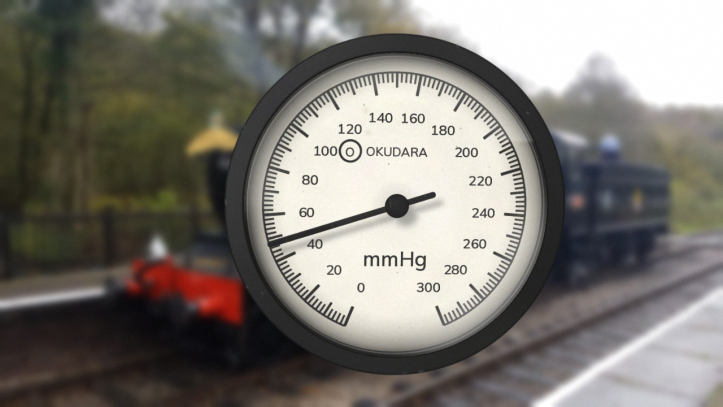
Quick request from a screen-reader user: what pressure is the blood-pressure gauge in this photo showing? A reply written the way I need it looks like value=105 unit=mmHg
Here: value=48 unit=mmHg
